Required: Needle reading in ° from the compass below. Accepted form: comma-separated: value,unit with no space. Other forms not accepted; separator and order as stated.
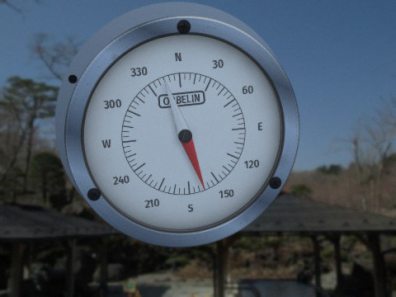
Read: 165,°
